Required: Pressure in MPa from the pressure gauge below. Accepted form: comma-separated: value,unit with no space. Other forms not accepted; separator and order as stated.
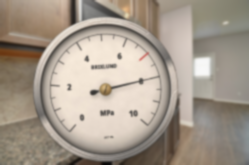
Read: 8,MPa
